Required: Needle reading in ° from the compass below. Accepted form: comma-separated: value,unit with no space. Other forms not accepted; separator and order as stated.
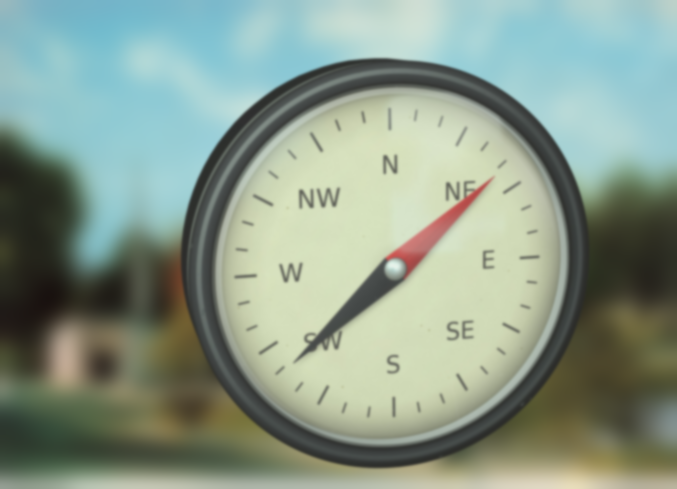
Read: 50,°
